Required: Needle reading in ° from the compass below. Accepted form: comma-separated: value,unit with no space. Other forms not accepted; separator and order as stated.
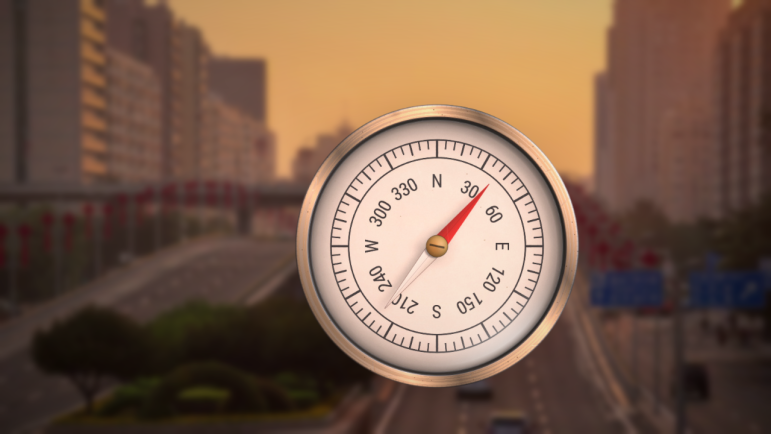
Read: 40,°
